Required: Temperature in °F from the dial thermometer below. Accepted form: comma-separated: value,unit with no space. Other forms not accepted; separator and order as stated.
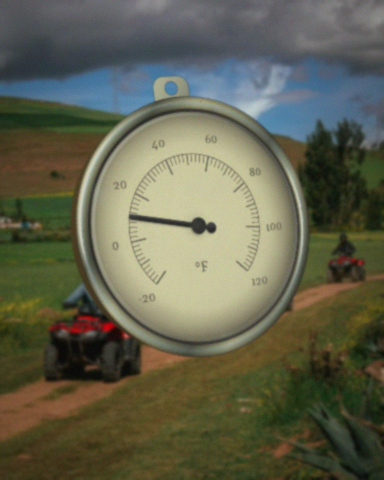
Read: 10,°F
